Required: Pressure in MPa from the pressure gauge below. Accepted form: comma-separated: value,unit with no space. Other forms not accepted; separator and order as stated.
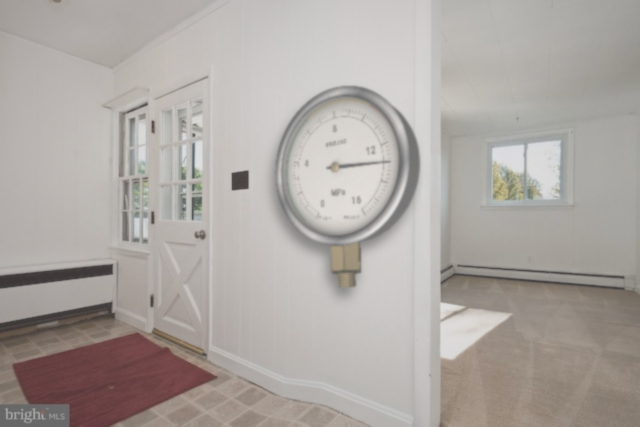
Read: 13,MPa
